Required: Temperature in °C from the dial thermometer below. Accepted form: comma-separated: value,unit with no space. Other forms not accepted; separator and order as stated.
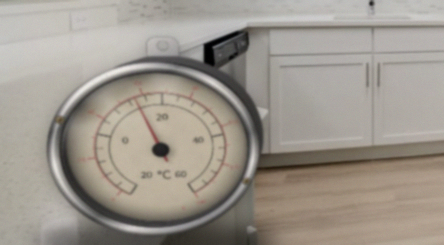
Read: 14,°C
